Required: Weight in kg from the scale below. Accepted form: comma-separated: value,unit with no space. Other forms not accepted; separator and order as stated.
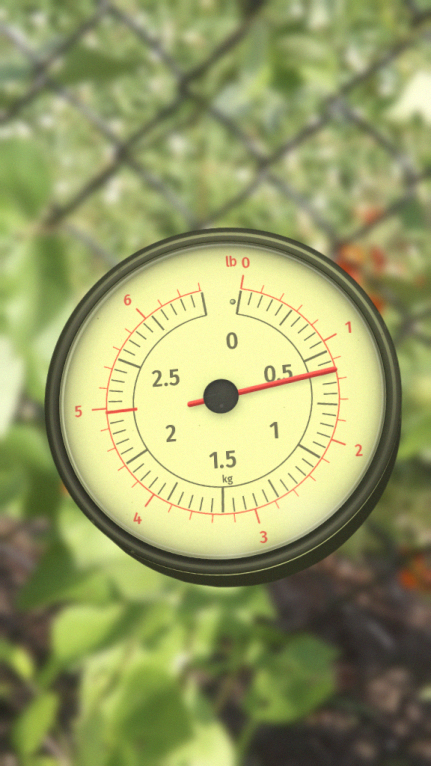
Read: 0.6,kg
